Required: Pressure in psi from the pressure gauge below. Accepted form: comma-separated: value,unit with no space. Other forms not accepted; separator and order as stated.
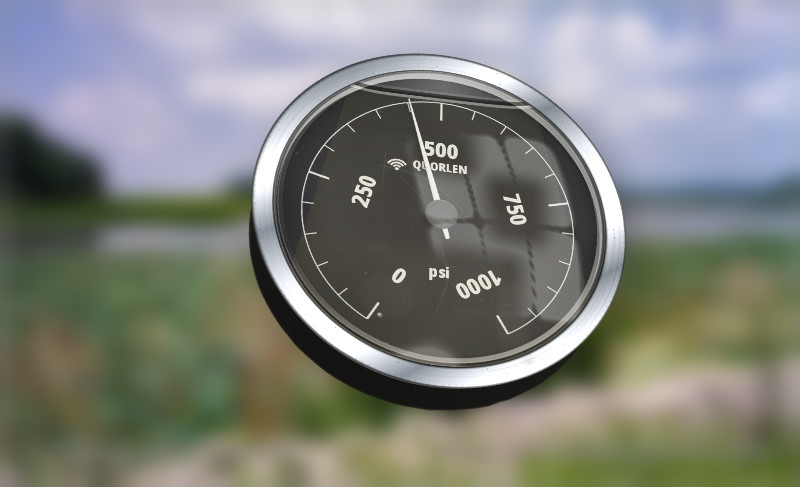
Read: 450,psi
